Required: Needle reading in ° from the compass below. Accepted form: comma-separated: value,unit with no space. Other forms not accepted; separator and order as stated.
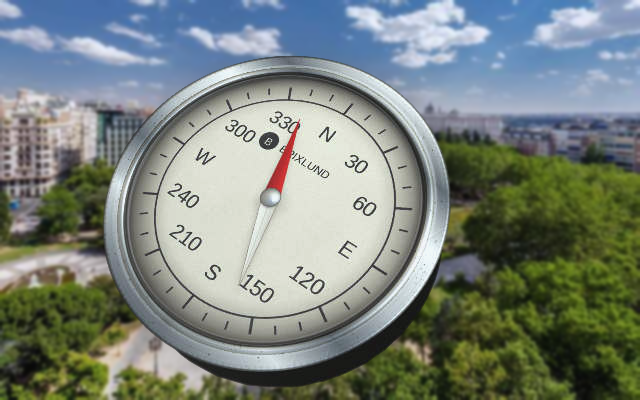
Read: 340,°
